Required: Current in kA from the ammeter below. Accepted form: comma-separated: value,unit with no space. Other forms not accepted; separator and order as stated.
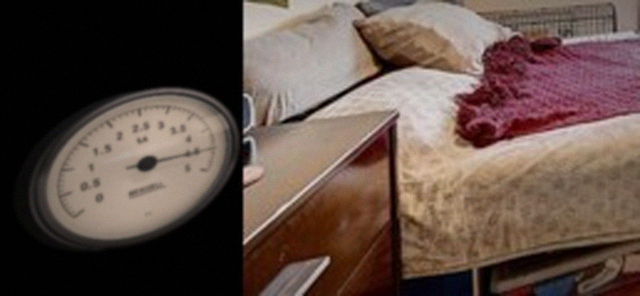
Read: 4.5,kA
